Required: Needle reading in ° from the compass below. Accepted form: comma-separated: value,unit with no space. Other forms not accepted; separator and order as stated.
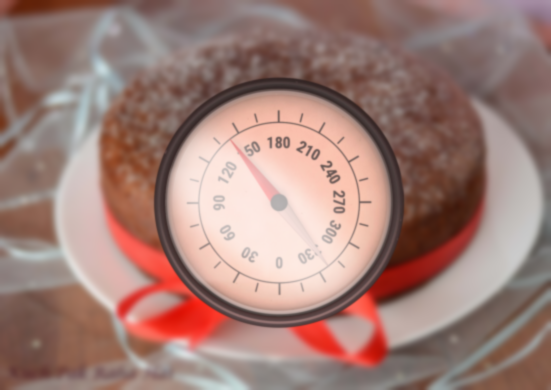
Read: 142.5,°
